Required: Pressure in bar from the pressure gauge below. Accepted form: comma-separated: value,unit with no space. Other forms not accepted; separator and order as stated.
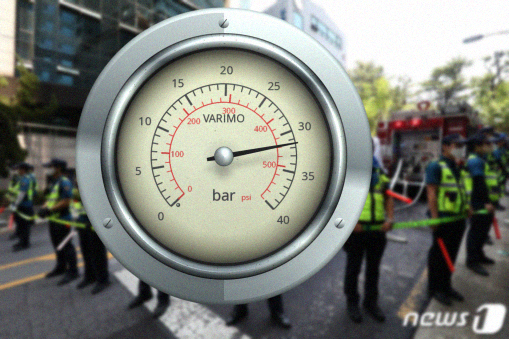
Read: 31.5,bar
